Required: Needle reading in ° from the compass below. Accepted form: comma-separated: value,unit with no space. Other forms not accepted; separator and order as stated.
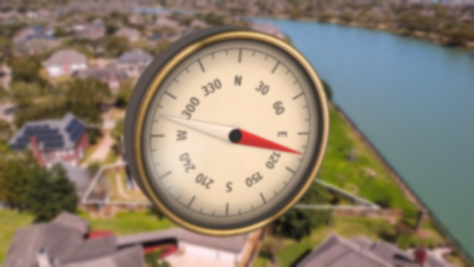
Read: 105,°
